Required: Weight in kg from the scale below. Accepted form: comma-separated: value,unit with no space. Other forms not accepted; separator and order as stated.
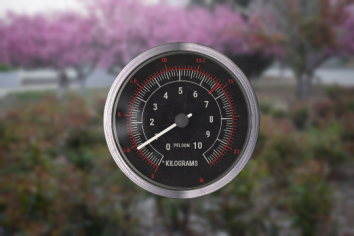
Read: 1,kg
